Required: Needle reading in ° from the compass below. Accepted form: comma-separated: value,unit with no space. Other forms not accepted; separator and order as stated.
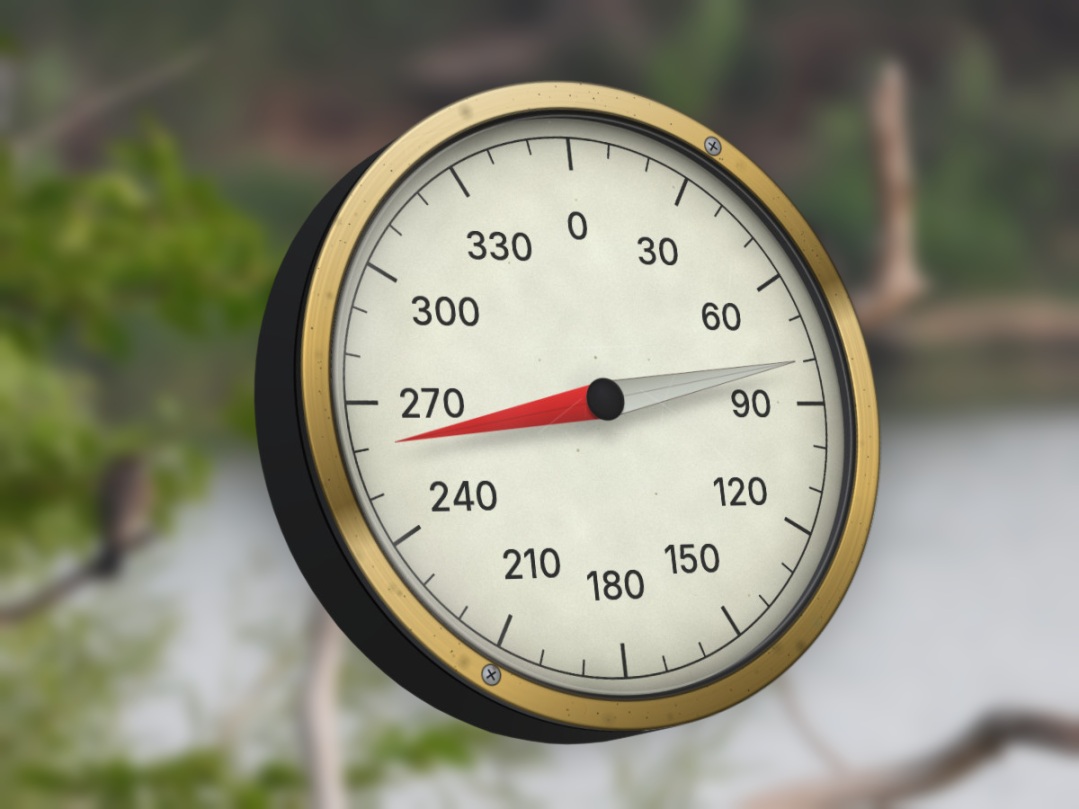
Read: 260,°
